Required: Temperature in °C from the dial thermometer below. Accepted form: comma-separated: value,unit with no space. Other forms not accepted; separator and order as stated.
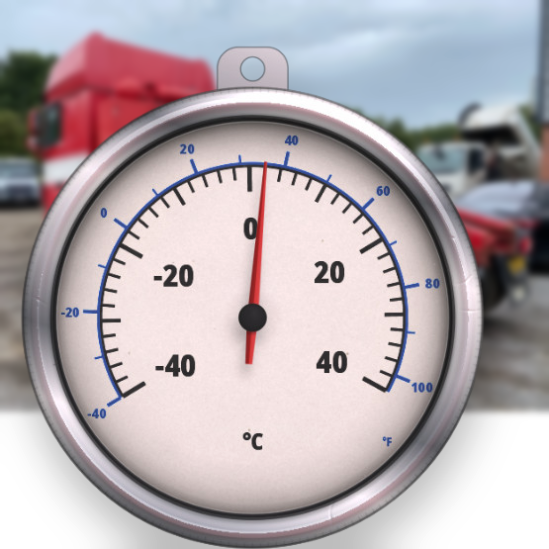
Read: 2,°C
